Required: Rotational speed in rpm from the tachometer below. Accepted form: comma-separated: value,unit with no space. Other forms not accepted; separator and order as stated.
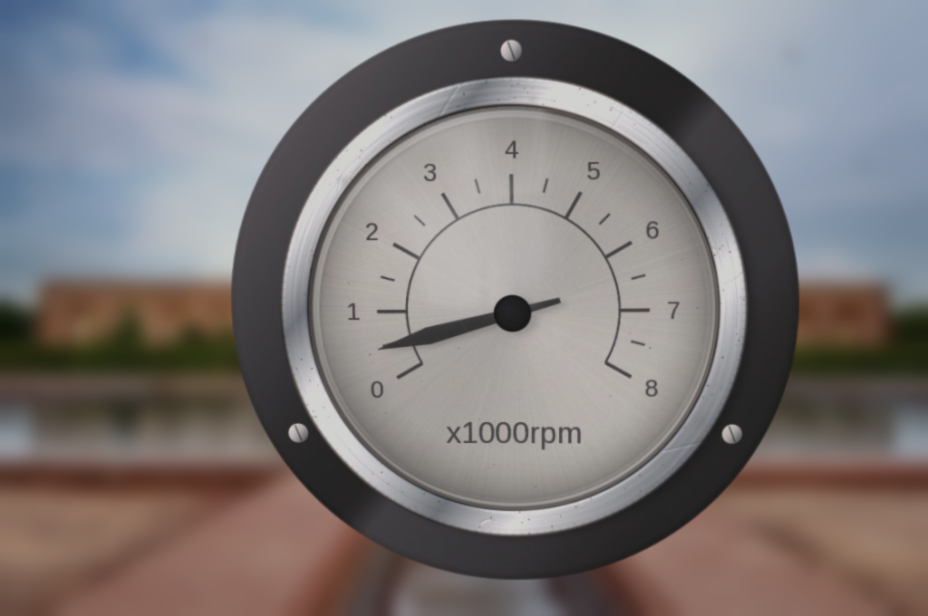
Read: 500,rpm
